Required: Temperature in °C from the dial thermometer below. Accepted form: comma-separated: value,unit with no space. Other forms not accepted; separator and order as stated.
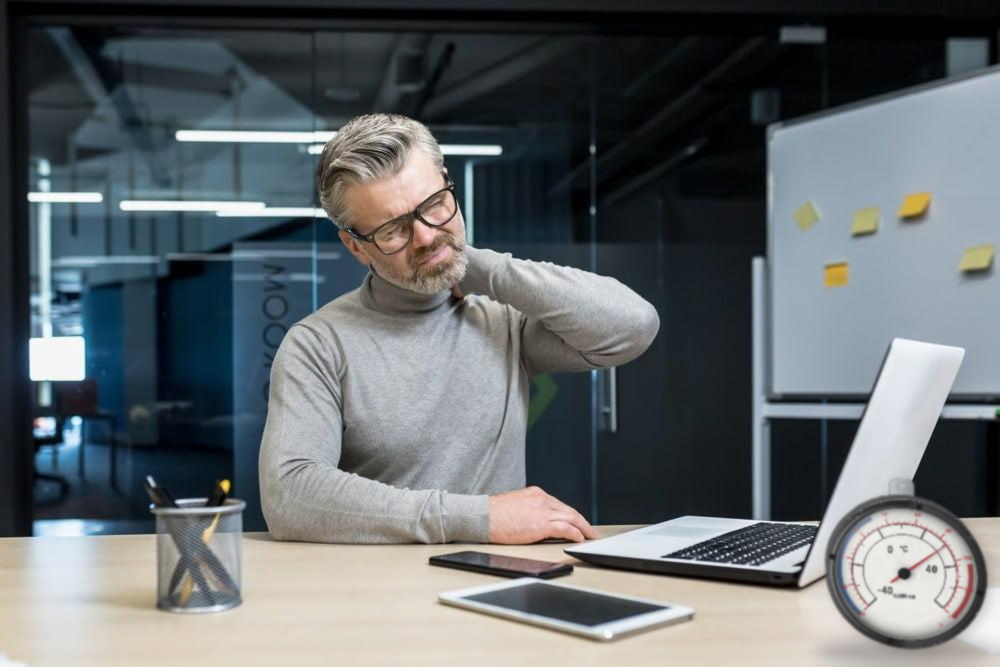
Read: 30,°C
